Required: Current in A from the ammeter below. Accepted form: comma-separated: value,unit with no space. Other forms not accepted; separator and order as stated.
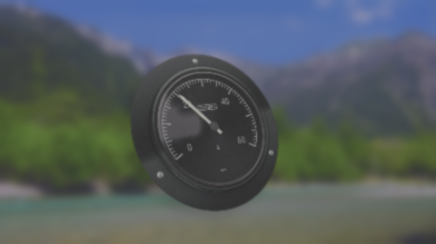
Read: 20,A
